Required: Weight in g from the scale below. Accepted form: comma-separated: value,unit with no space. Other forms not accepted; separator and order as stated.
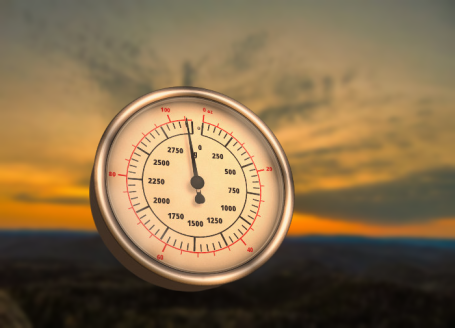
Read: 2950,g
